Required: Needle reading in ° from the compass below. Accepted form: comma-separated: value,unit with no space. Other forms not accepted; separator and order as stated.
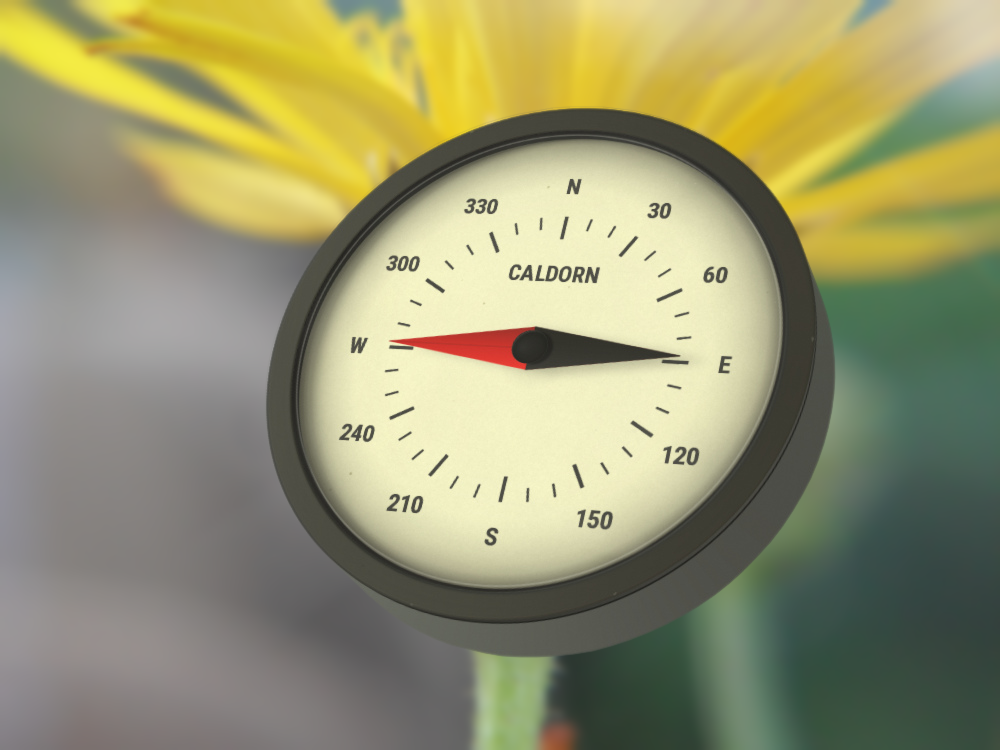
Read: 270,°
